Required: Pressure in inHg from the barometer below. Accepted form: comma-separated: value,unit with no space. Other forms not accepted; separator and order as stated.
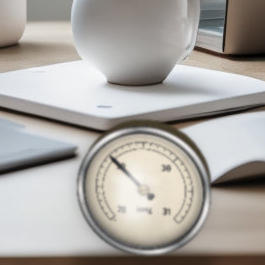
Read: 29,inHg
